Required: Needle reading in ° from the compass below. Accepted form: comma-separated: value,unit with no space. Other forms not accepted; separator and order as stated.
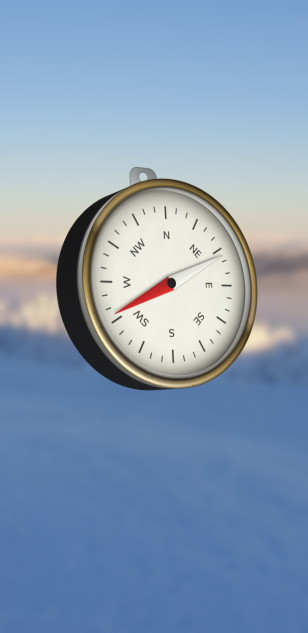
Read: 245,°
